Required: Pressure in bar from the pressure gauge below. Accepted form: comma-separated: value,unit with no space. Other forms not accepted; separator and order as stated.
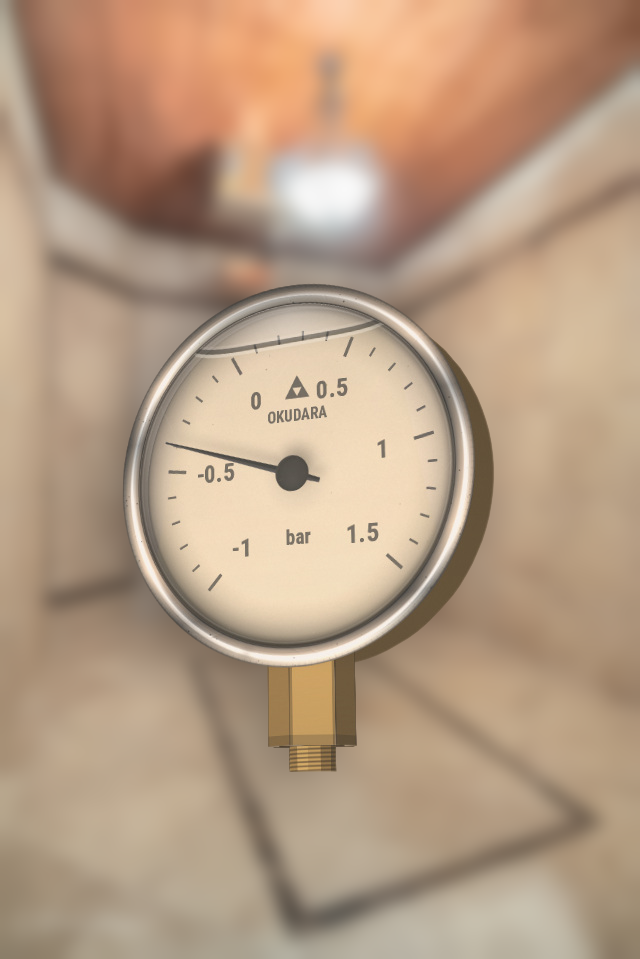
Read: -0.4,bar
